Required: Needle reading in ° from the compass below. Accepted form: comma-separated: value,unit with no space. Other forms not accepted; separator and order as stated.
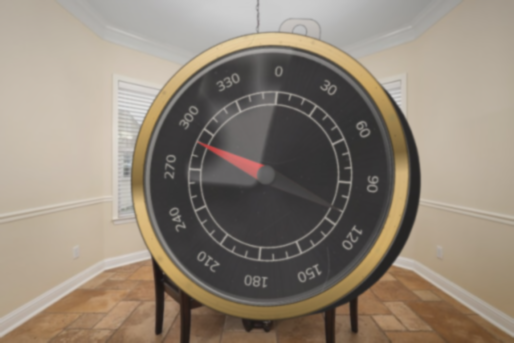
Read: 290,°
